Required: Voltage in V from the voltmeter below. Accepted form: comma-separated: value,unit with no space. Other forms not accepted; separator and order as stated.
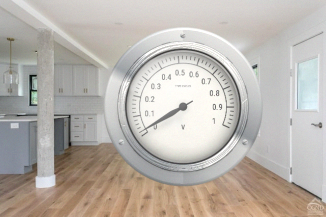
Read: 0.02,V
